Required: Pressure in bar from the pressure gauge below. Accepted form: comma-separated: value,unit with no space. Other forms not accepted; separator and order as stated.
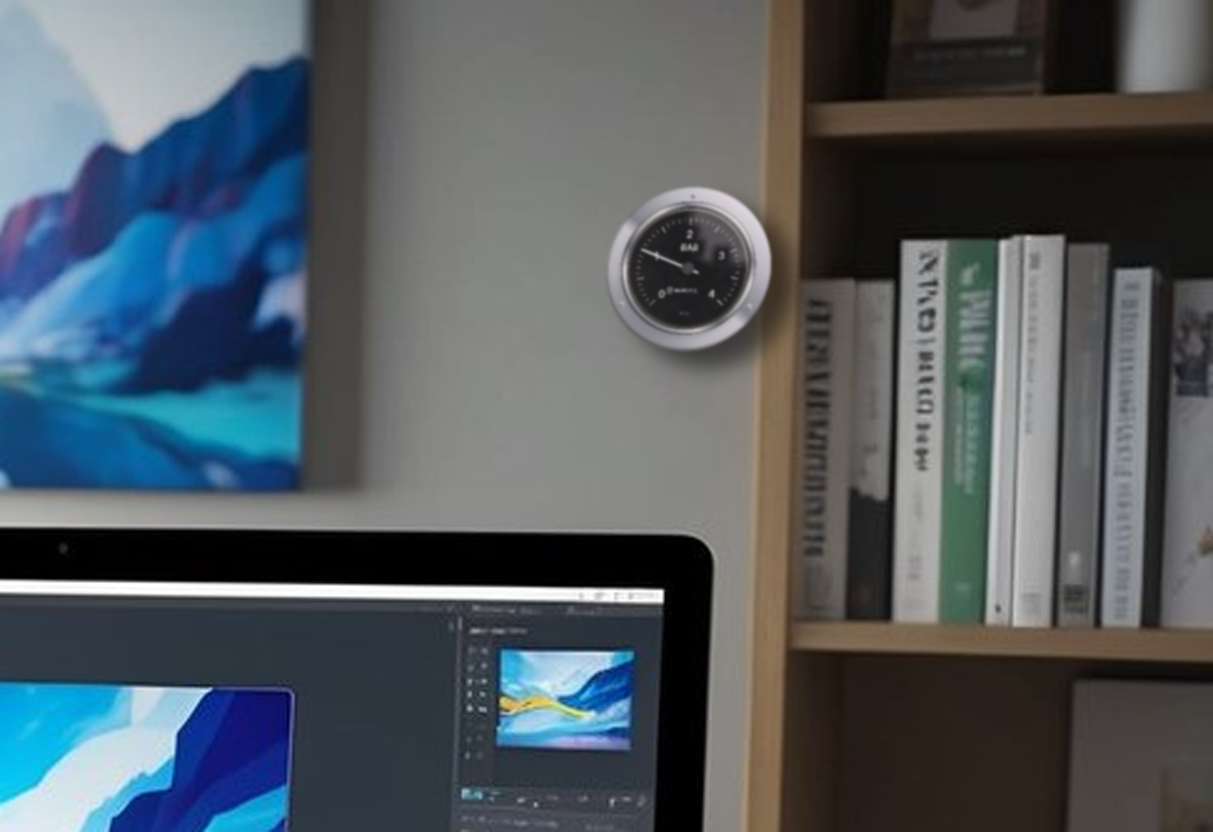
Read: 1,bar
